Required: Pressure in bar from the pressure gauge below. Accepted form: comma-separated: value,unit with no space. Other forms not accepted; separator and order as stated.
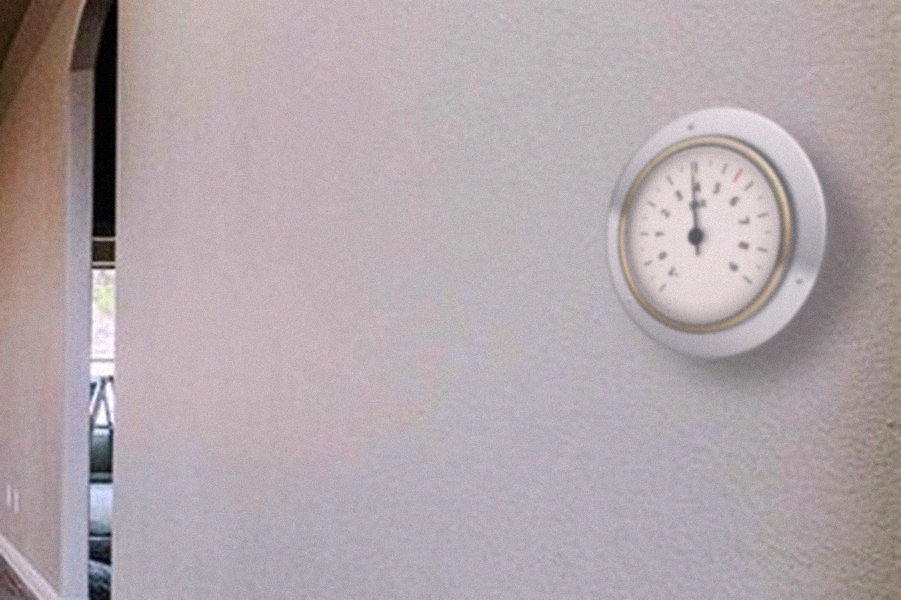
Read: 4,bar
